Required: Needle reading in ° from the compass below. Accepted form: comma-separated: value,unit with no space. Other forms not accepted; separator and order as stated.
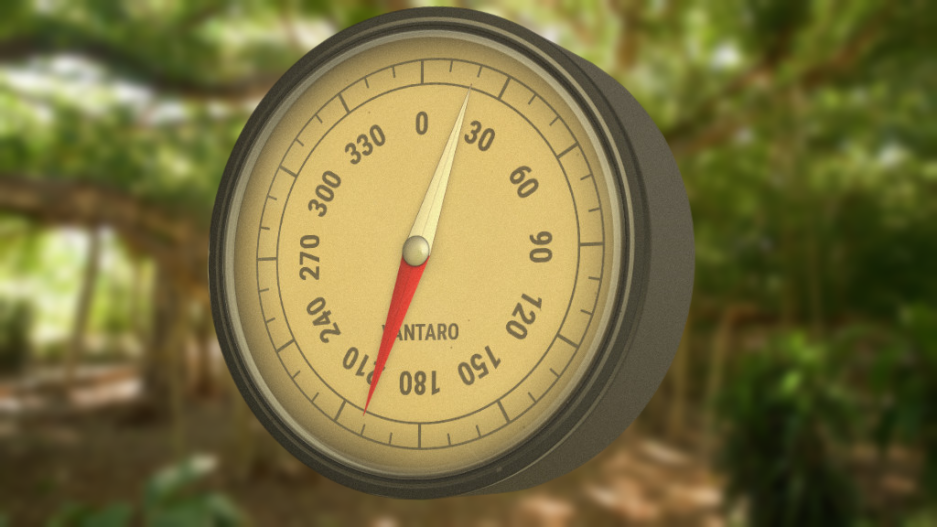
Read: 200,°
